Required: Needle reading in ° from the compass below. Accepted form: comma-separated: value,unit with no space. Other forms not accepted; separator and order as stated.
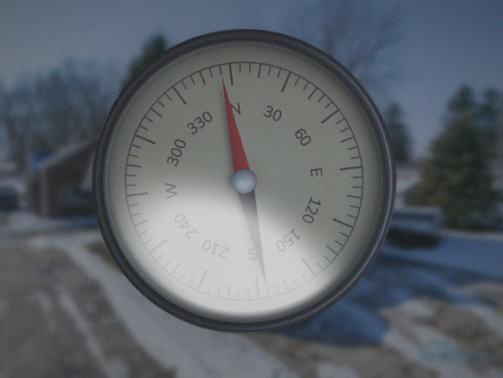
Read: 355,°
